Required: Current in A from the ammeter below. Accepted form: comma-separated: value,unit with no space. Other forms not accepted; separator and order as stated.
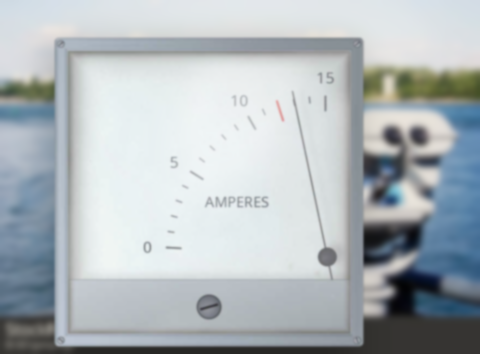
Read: 13,A
